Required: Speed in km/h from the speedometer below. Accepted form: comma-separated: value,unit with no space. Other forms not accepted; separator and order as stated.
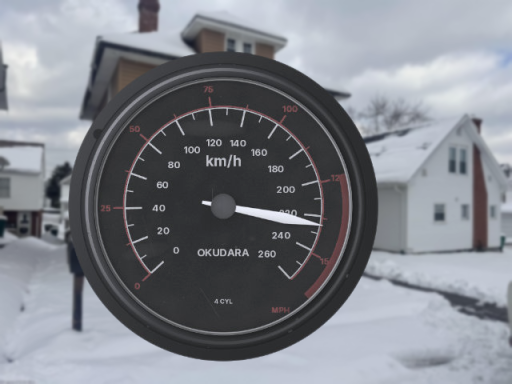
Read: 225,km/h
